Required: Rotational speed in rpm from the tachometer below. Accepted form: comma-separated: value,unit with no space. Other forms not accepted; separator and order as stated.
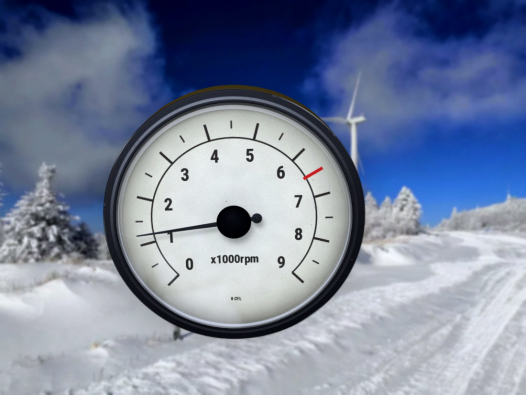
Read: 1250,rpm
